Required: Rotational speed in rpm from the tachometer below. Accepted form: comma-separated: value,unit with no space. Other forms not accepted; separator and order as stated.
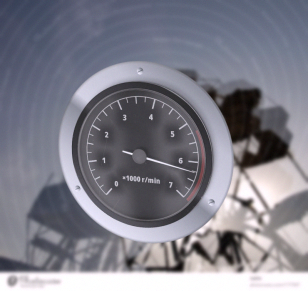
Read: 6250,rpm
